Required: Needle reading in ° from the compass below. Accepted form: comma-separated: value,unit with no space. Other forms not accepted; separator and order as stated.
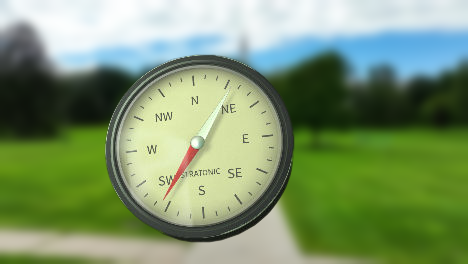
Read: 215,°
